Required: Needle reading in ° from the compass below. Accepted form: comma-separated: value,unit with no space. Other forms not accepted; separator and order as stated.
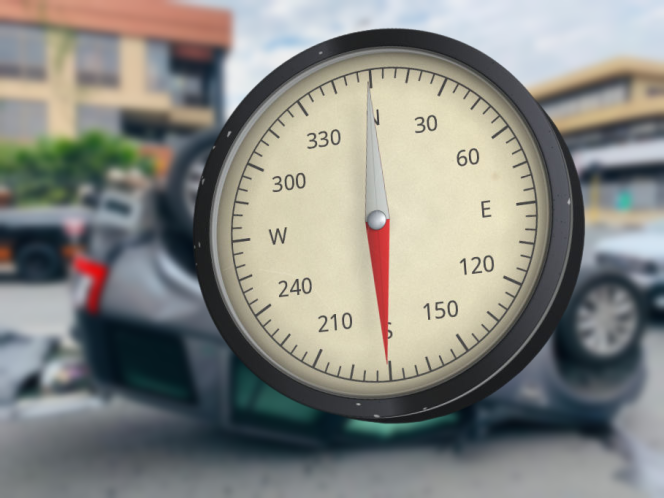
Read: 180,°
